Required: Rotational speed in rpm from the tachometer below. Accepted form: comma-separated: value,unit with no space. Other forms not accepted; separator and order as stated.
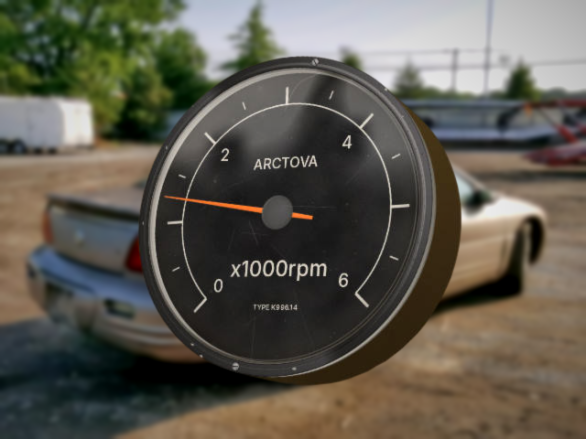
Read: 1250,rpm
